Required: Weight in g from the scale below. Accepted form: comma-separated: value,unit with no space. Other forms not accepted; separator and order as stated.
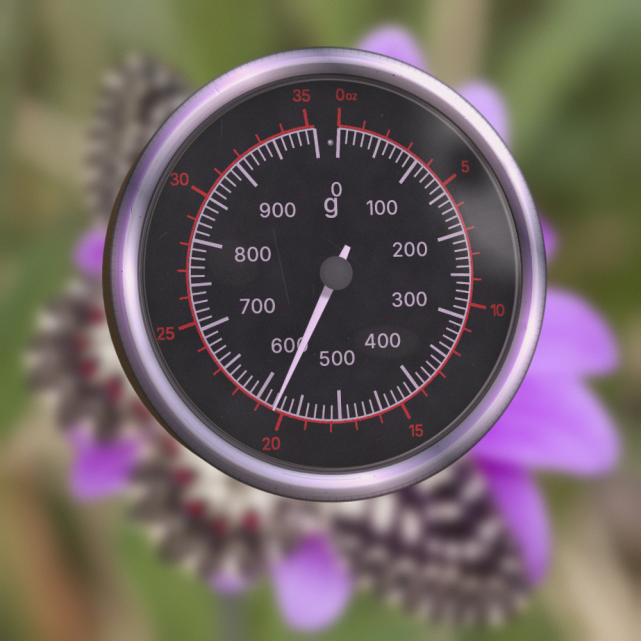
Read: 580,g
